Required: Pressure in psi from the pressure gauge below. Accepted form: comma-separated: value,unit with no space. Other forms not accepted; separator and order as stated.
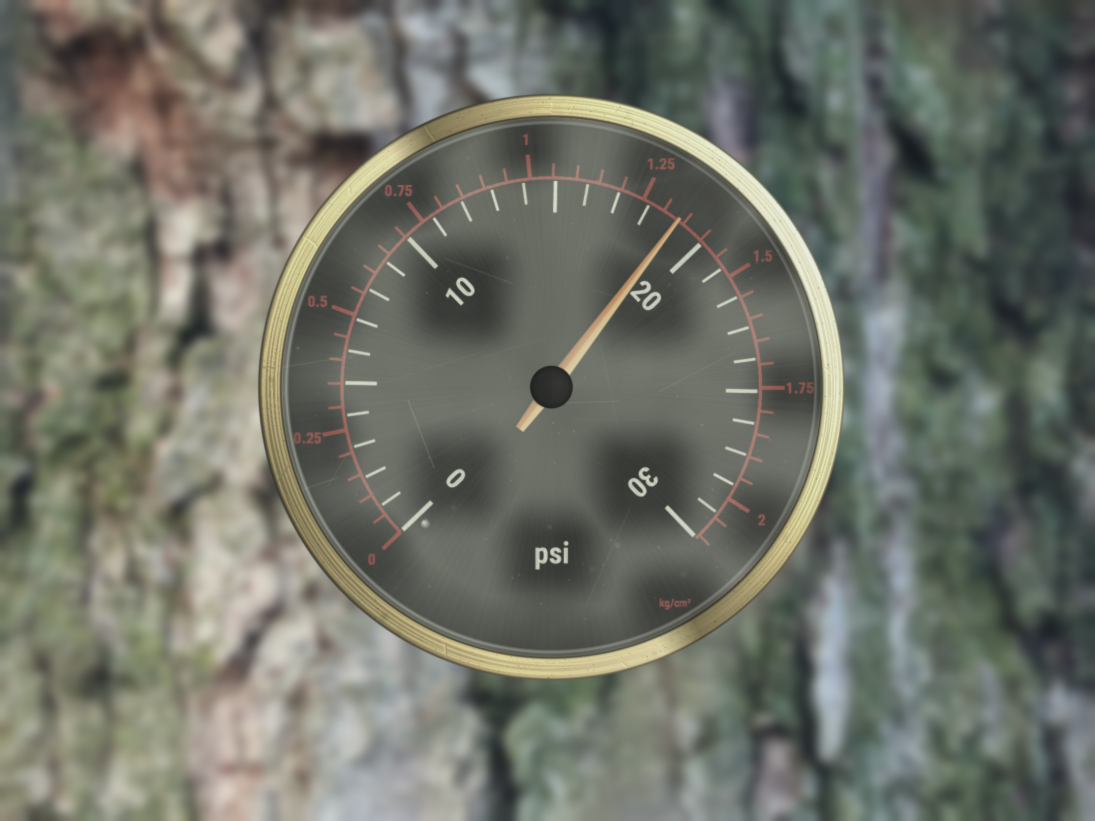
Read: 19,psi
